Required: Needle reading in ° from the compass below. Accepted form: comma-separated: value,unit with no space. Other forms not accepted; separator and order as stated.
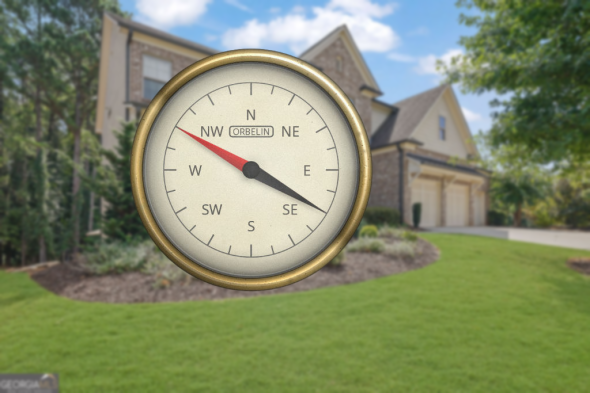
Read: 300,°
